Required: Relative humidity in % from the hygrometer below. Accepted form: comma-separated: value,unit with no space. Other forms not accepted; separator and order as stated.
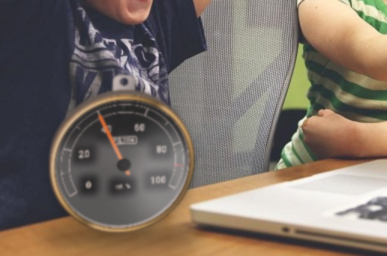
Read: 40,%
